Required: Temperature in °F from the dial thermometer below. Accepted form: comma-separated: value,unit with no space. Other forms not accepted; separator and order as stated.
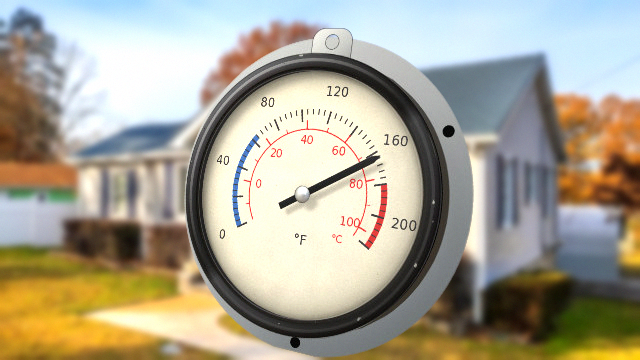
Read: 164,°F
